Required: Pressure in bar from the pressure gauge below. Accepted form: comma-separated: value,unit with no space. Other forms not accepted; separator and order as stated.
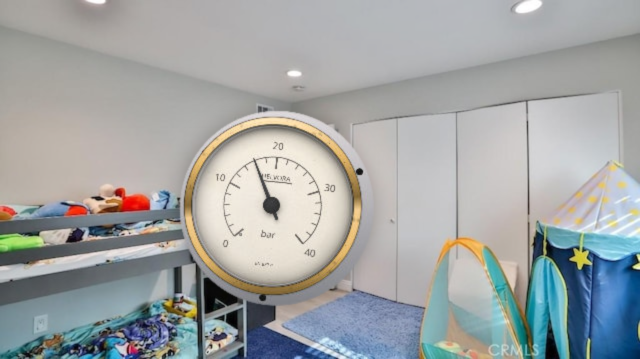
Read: 16,bar
